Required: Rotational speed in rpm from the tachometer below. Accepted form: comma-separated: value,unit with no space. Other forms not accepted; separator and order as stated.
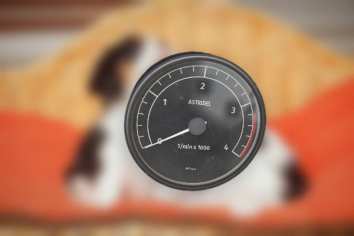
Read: 0,rpm
